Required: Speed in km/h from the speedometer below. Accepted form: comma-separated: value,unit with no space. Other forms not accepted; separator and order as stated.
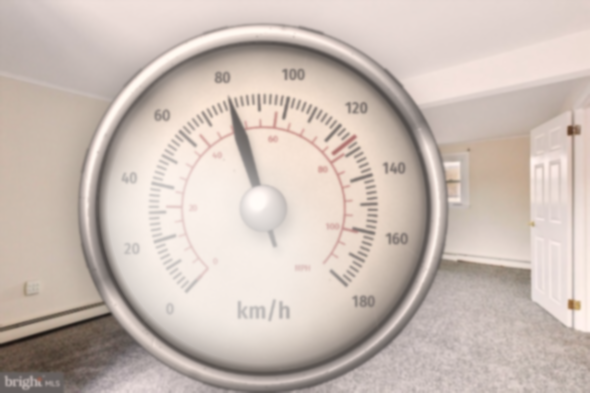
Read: 80,km/h
